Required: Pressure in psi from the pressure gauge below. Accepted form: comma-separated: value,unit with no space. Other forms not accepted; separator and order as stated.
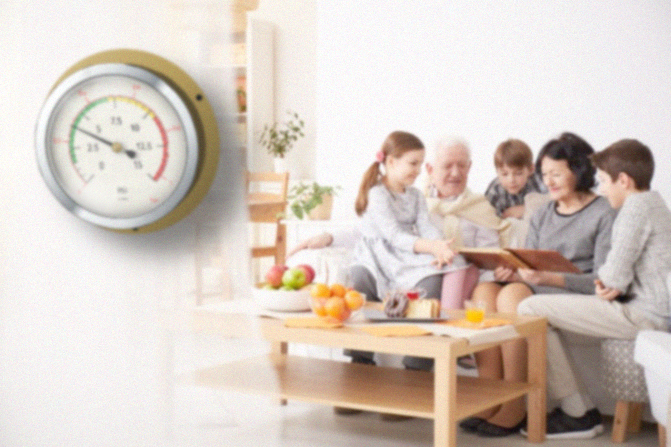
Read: 4,psi
